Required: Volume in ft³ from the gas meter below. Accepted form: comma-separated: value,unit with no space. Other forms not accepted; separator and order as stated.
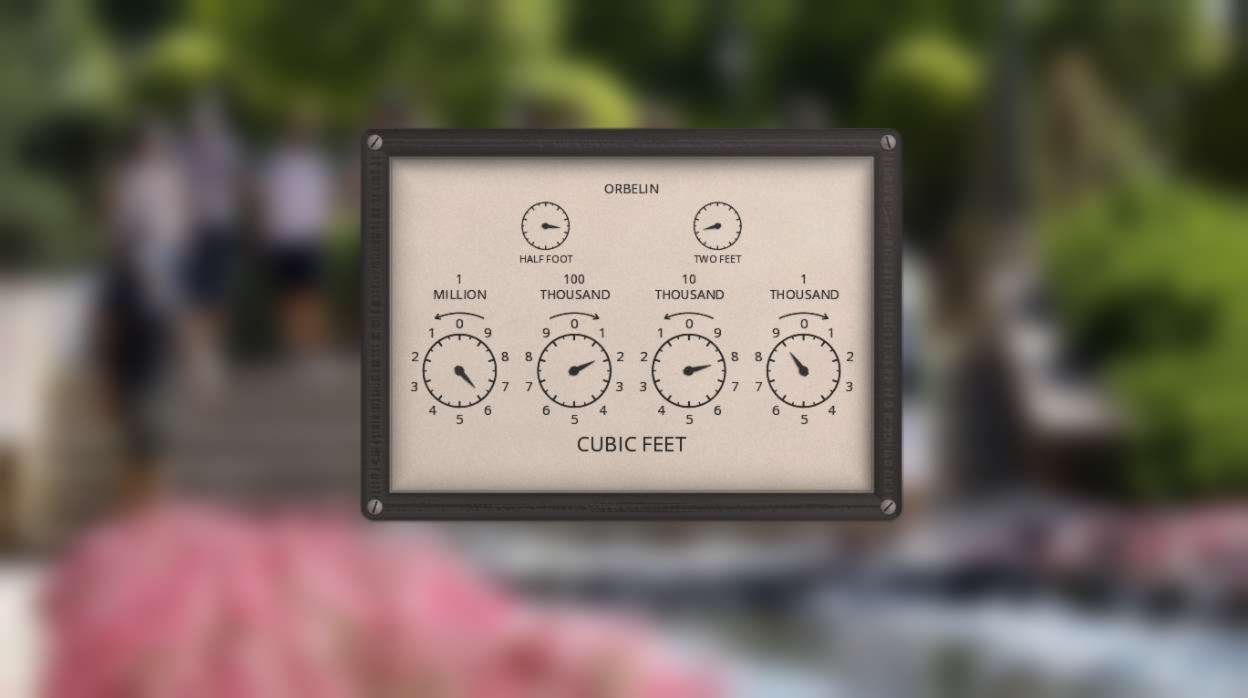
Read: 617900,ft³
